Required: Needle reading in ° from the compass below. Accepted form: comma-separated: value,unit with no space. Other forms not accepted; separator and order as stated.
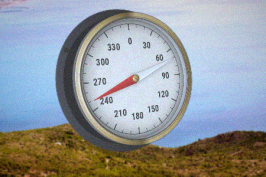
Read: 250,°
